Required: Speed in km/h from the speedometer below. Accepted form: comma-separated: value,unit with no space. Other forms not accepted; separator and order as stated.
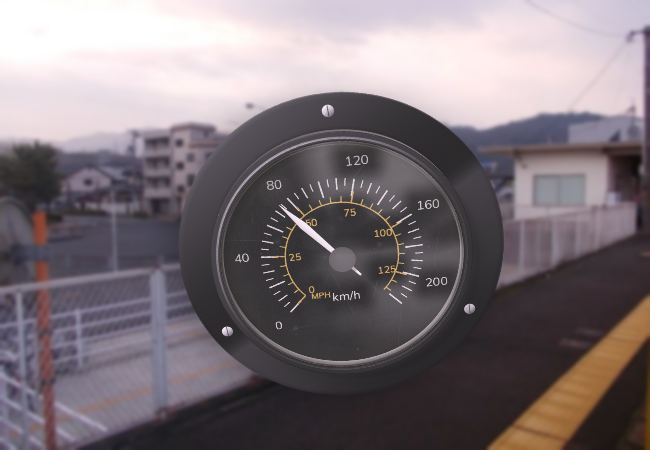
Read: 75,km/h
